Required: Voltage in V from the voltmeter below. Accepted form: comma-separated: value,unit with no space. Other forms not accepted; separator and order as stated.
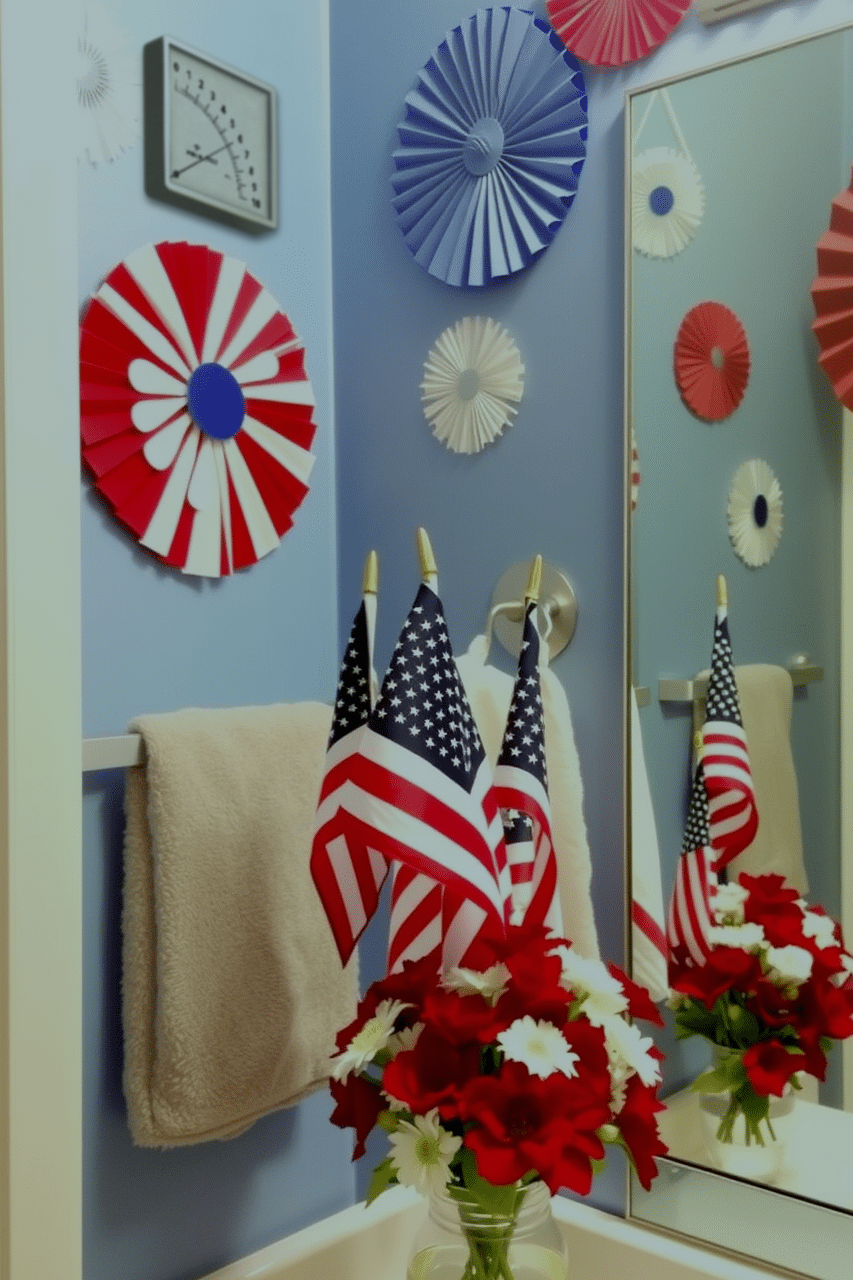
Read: 6,V
